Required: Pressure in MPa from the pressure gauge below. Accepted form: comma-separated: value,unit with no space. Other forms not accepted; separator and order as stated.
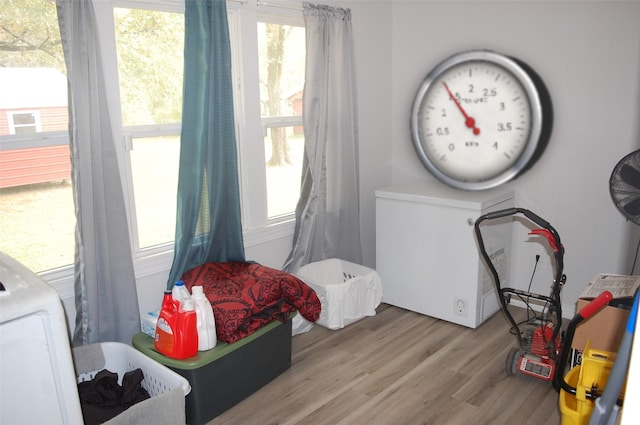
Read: 1.5,MPa
